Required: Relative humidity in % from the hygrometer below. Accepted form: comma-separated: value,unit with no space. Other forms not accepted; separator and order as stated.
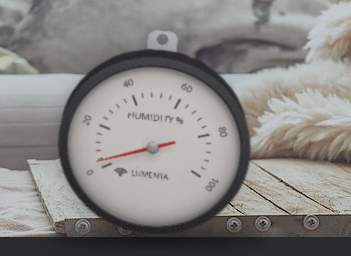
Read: 4,%
